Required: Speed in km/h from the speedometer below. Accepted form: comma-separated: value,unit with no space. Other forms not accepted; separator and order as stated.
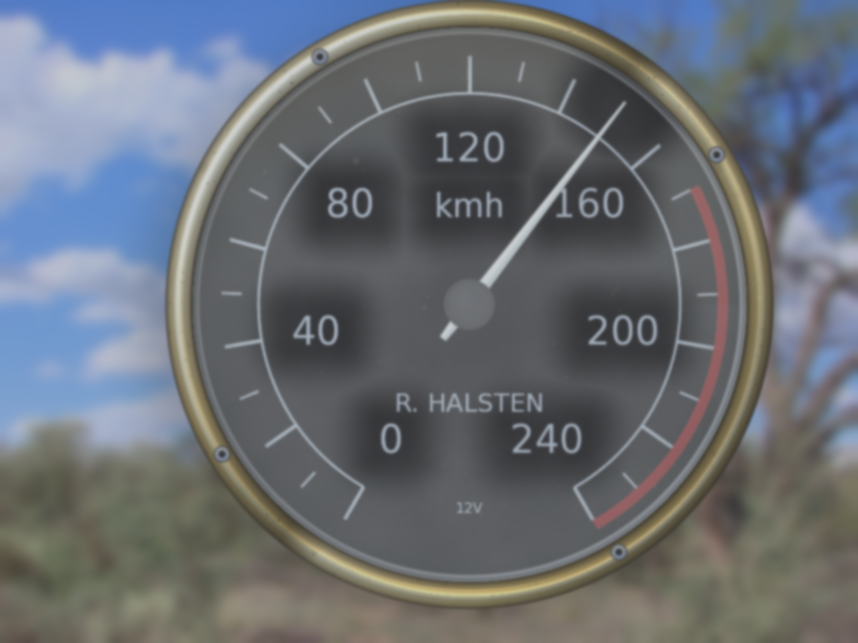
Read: 150,km/h
